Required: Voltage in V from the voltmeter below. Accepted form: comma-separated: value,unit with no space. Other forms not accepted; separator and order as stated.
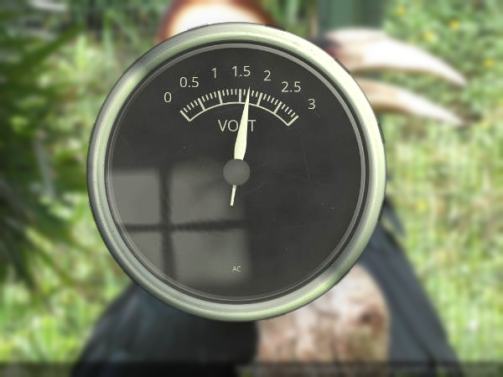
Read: 1.7,V
